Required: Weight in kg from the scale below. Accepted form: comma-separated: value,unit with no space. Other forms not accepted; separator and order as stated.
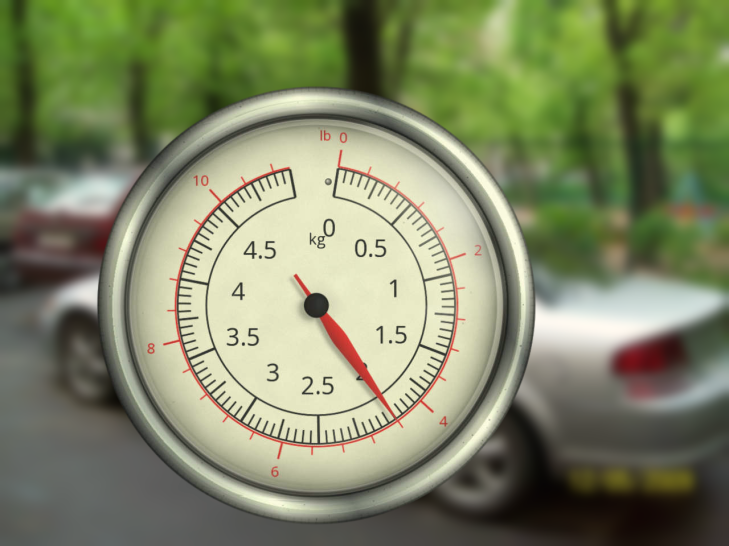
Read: 2,kg
